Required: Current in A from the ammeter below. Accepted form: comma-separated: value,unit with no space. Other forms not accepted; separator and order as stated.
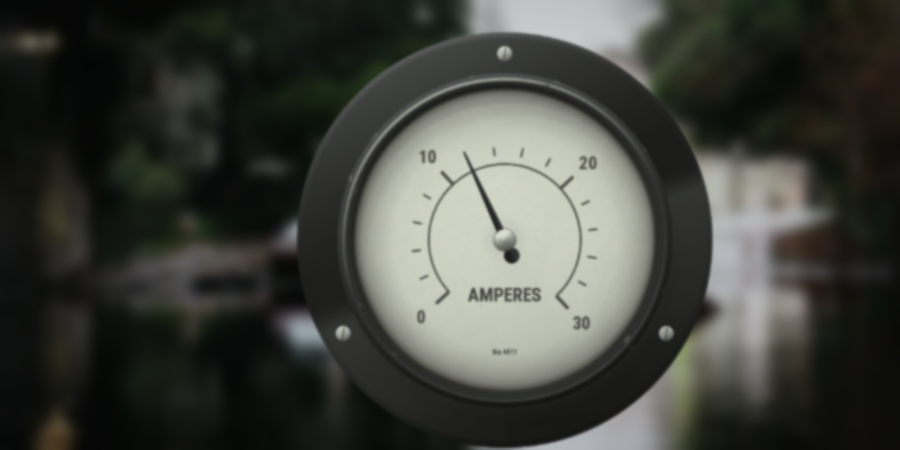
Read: 12,A
